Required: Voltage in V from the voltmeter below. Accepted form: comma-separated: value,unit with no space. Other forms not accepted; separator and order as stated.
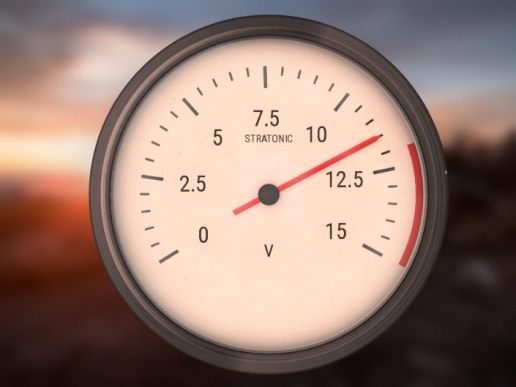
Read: 11.5,V
